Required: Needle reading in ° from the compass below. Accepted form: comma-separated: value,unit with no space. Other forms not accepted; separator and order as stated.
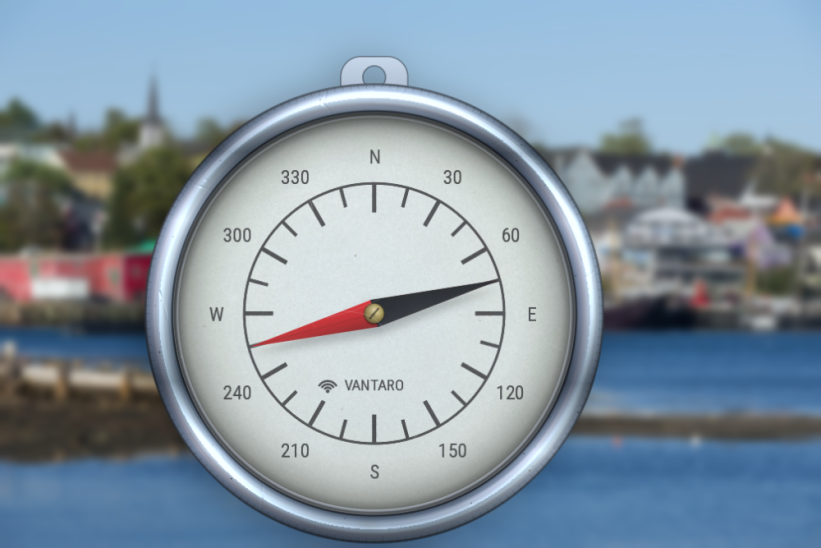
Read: 255,°
